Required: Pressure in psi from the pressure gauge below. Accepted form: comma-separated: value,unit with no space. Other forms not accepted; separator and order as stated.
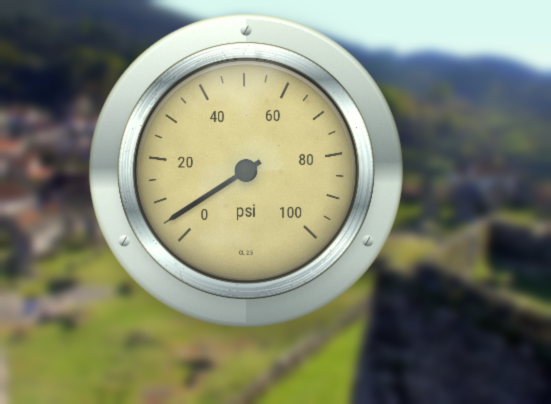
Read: 5,psi
